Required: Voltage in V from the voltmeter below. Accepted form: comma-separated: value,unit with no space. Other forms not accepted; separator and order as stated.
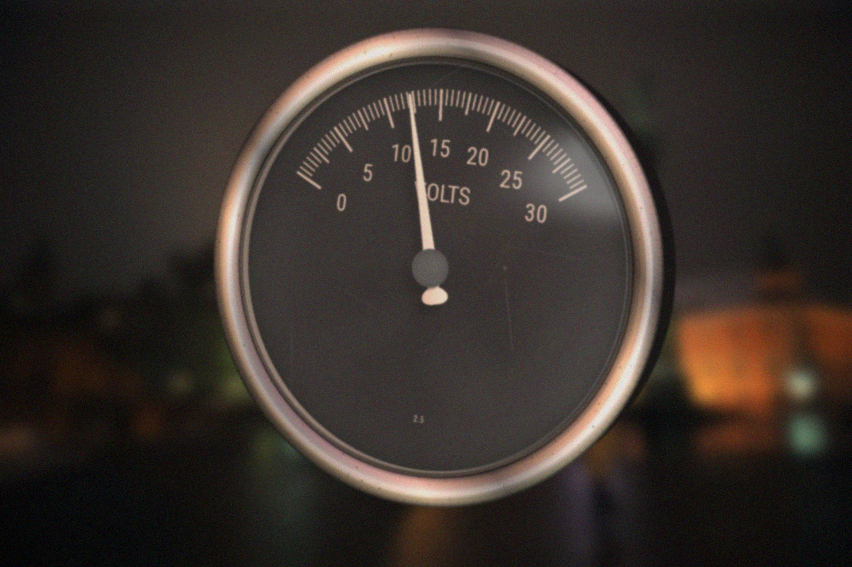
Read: 12.5,V
